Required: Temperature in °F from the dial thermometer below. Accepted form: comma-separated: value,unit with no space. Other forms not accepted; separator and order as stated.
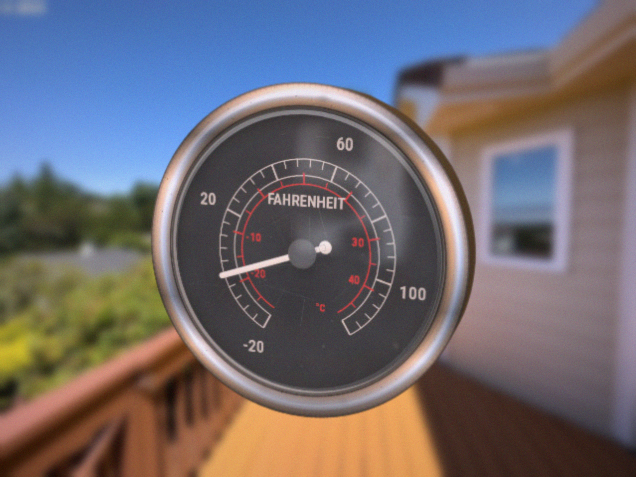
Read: 0,°F
